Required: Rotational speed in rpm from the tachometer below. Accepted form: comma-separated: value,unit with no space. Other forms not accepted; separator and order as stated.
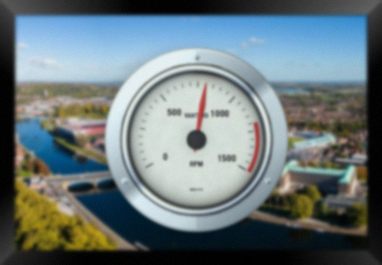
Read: 800,rpm
